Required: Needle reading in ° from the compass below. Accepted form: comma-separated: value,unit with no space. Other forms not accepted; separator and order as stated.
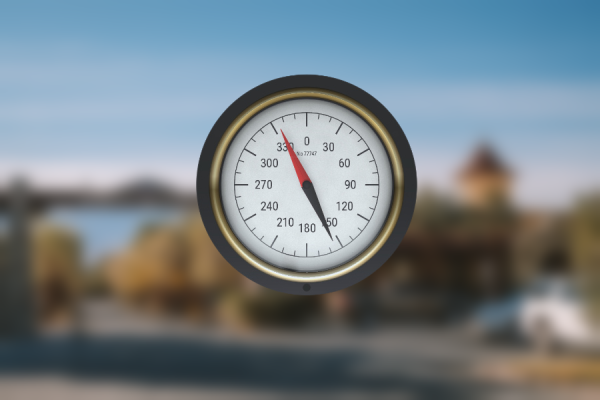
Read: 335,°
